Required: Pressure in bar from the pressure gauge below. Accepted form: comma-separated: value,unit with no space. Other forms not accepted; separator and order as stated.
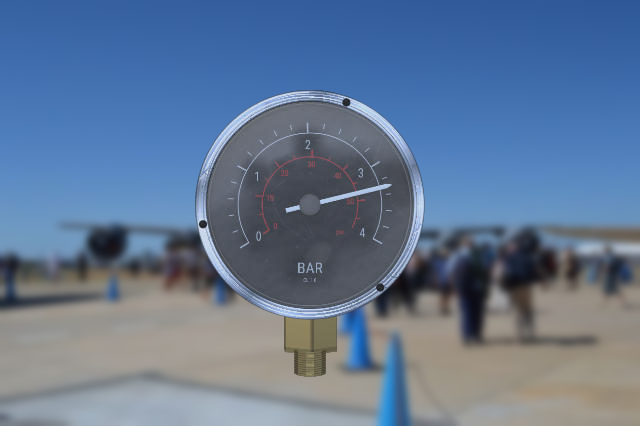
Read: 3.3,bar
